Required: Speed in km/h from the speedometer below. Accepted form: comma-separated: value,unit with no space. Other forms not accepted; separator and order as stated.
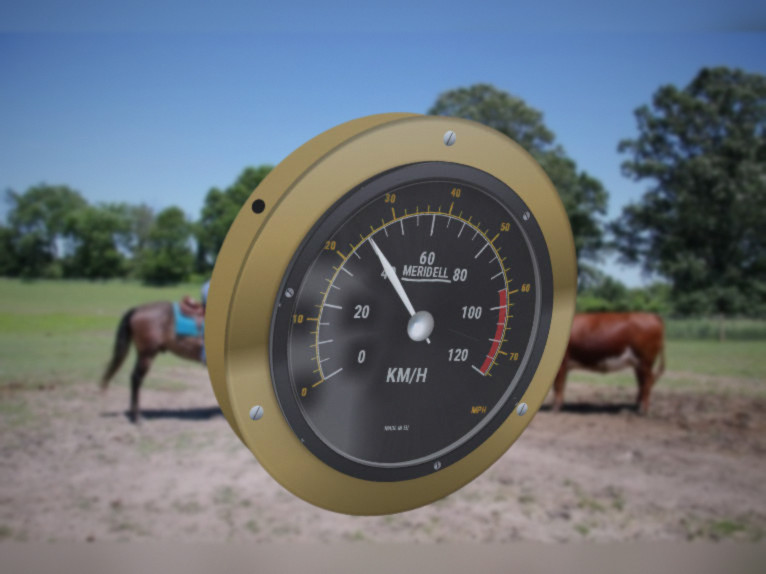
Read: 40,km/h
